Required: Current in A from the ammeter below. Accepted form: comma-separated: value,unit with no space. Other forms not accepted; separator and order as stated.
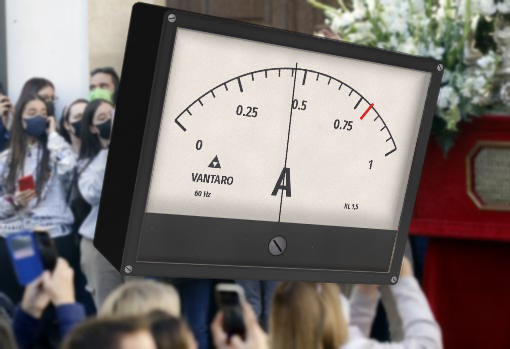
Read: 0.45,A
